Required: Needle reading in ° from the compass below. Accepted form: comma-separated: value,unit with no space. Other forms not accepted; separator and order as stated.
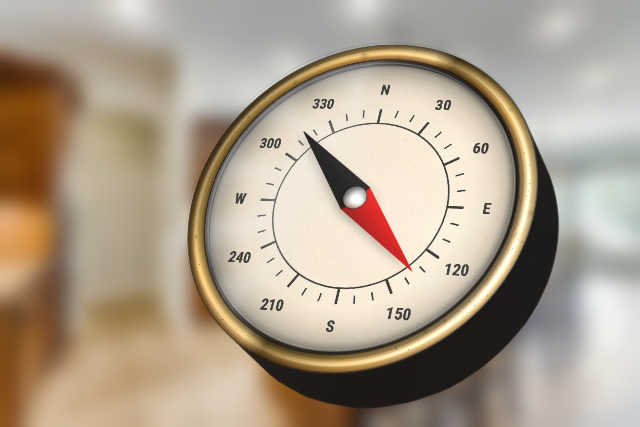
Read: 135,°
